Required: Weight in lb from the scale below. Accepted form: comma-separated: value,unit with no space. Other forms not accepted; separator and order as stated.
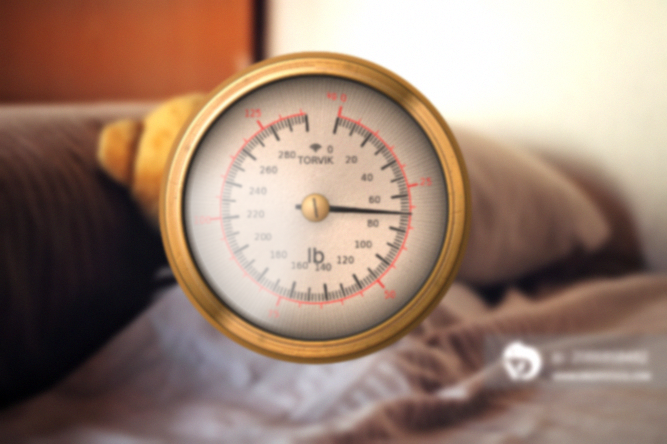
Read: 70,lb
